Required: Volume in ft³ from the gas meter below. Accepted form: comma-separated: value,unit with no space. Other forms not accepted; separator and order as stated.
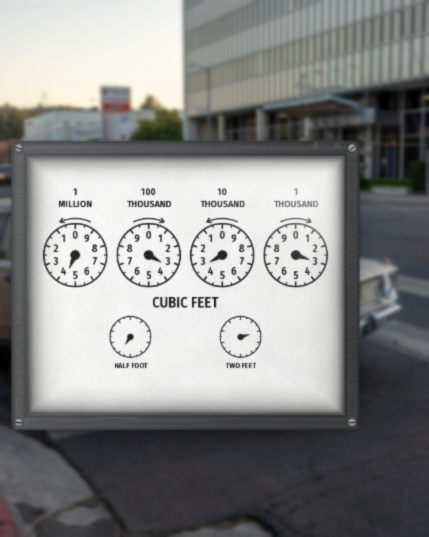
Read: 433300,ft³
